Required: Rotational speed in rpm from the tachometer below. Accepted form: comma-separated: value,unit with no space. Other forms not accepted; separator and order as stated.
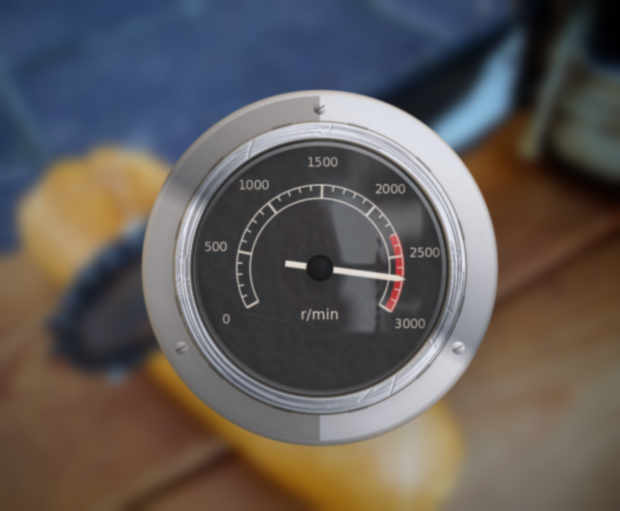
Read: 2700,rpm
